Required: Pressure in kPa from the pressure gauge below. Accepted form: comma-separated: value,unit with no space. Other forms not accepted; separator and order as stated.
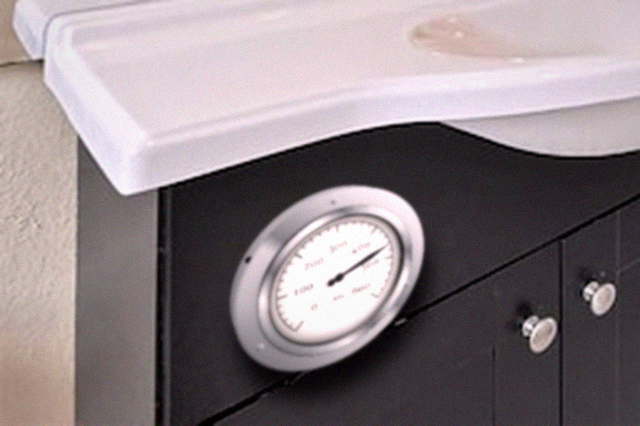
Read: 460,kPa
